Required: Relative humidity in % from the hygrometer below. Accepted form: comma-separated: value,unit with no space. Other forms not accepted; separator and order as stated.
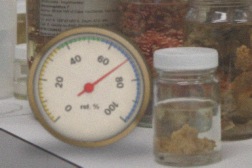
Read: 70,%
